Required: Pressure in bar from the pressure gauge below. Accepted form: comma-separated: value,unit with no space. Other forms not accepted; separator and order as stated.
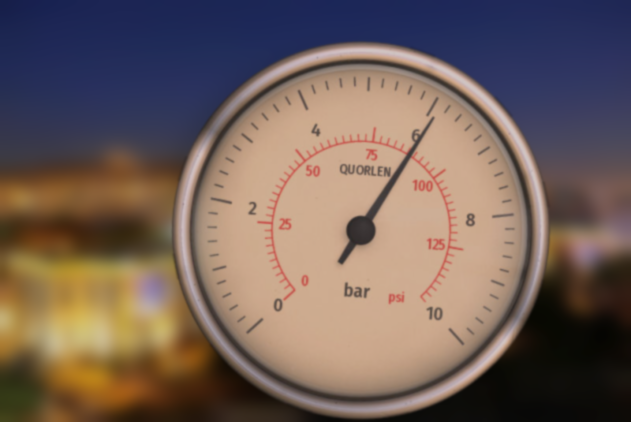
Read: 6.1,bar
